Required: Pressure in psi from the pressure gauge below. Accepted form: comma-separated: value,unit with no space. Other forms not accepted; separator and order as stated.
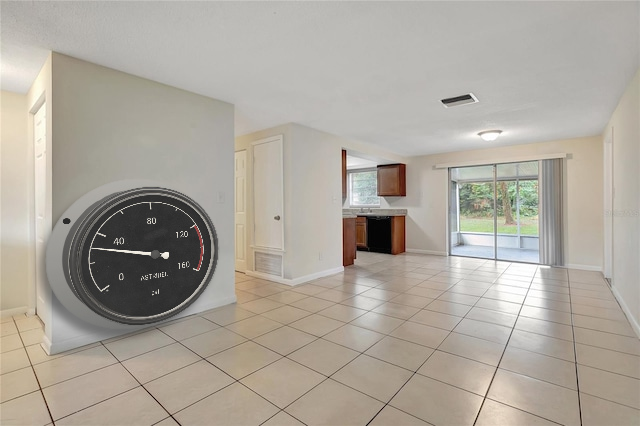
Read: 30,psi
